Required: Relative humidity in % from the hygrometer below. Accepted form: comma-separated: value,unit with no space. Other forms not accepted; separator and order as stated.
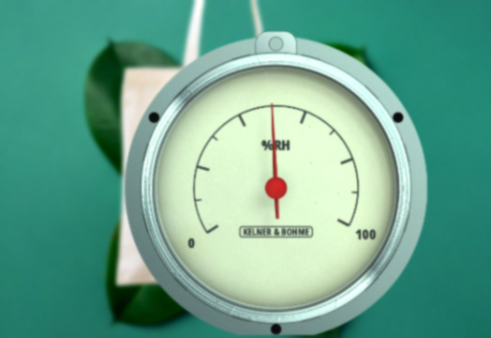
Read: 50,%
